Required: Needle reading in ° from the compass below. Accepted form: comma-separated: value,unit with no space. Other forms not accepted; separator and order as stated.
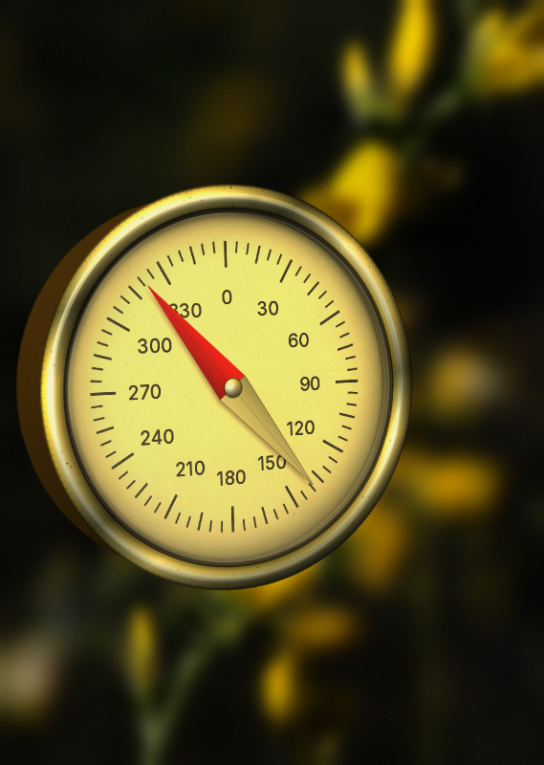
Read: 320,°
